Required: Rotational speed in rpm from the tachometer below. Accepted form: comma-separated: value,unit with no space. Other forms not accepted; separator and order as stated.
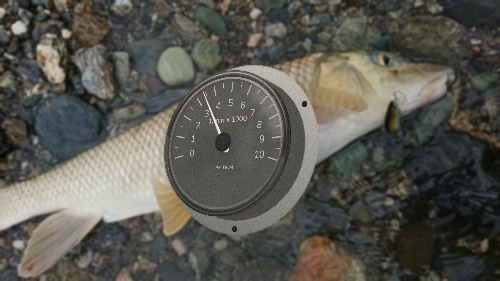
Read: 3500,rpm
